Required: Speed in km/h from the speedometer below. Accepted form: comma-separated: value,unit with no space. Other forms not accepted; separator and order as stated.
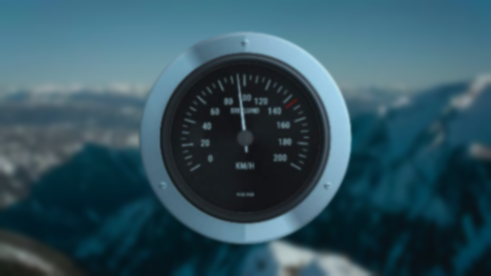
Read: 95,km/h
